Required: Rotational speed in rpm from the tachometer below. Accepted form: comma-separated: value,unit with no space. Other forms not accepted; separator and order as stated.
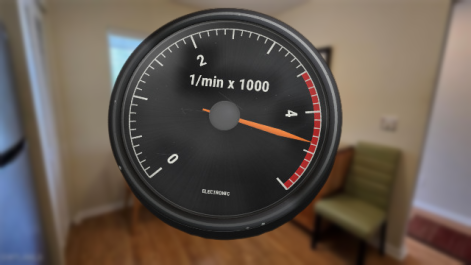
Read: 4400,rpm
